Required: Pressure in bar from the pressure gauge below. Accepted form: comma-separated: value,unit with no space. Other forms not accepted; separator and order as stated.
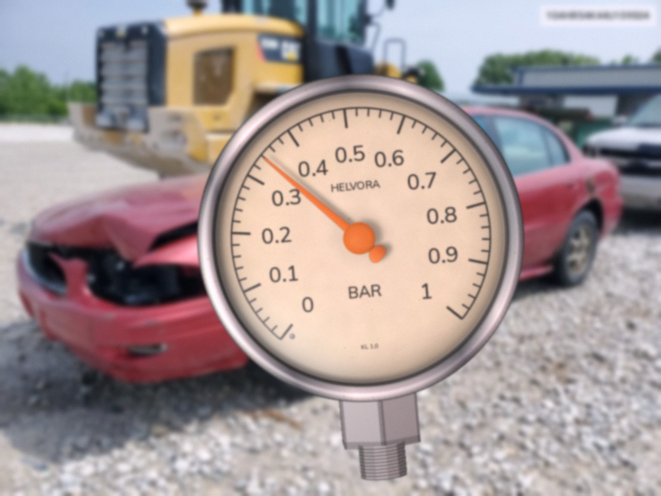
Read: 0.34,bar
